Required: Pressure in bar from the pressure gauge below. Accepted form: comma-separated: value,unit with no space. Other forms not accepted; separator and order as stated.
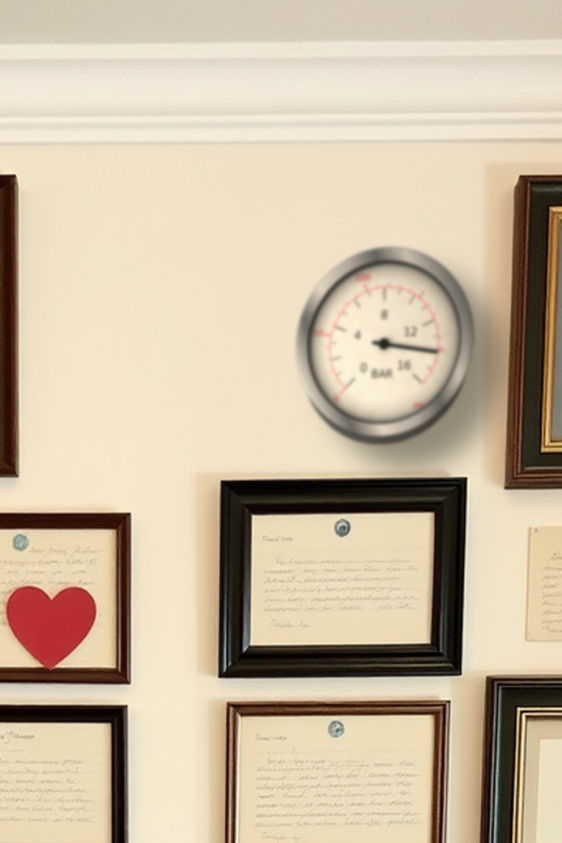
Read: 14,bar
